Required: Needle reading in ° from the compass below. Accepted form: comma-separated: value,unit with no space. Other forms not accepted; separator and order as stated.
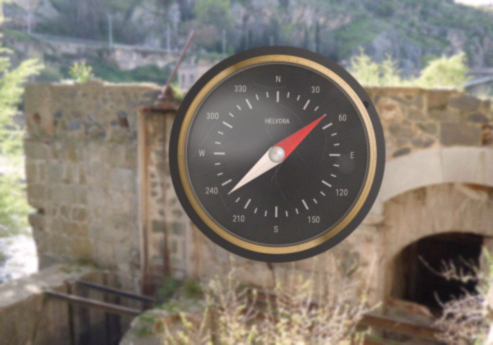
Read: 50,°
